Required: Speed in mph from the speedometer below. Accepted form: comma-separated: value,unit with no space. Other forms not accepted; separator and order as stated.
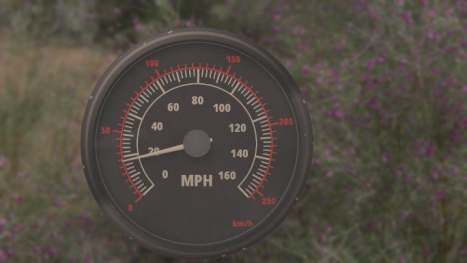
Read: 18,mph
